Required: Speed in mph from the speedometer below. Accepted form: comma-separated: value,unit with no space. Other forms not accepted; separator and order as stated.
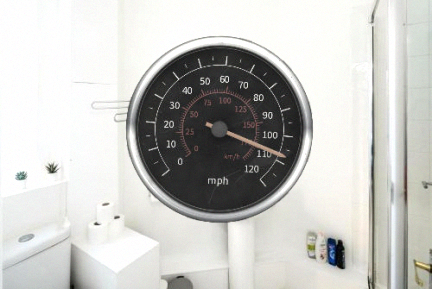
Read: 107.5,mph
